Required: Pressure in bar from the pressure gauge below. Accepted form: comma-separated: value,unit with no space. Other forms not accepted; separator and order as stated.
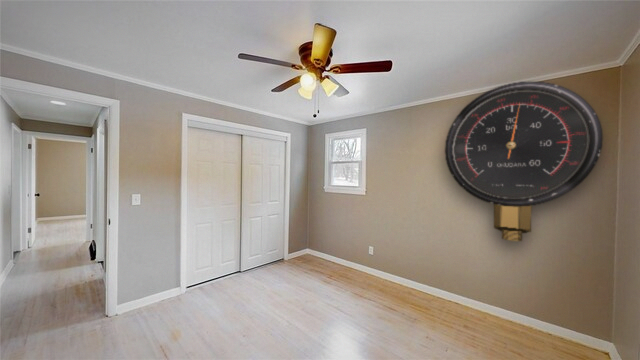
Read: 32,bar
